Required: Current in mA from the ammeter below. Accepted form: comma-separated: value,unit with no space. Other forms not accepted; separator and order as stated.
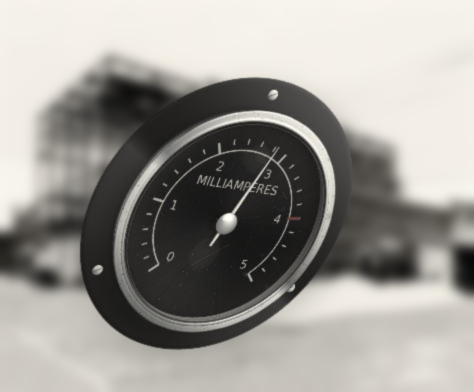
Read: 2.8,mA
